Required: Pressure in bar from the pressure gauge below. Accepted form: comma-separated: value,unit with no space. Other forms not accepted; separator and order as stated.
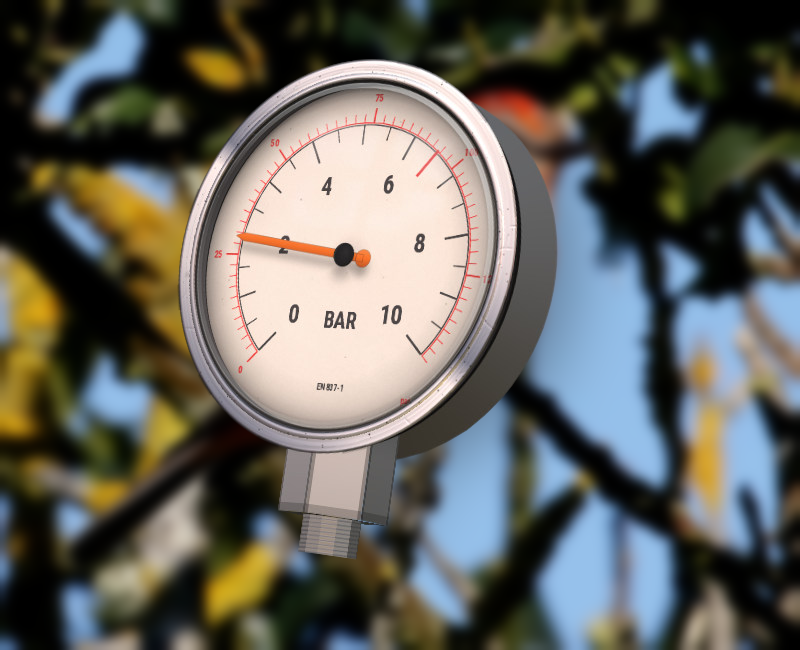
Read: 2,bar
